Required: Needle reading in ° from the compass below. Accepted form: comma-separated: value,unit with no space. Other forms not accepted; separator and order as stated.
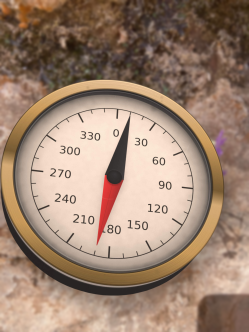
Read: 190,°
